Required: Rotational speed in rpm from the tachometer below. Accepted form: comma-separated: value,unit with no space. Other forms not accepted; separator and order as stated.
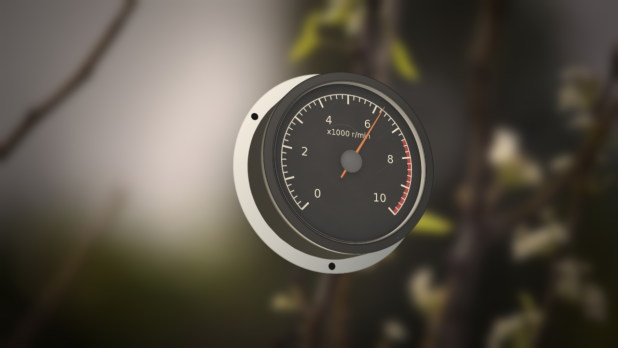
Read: 6200,rpm
